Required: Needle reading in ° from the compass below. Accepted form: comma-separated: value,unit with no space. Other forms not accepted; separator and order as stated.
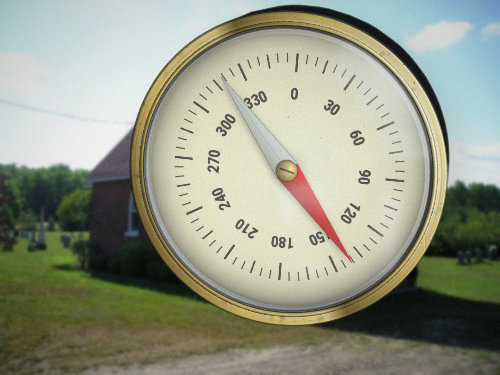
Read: 140,°
